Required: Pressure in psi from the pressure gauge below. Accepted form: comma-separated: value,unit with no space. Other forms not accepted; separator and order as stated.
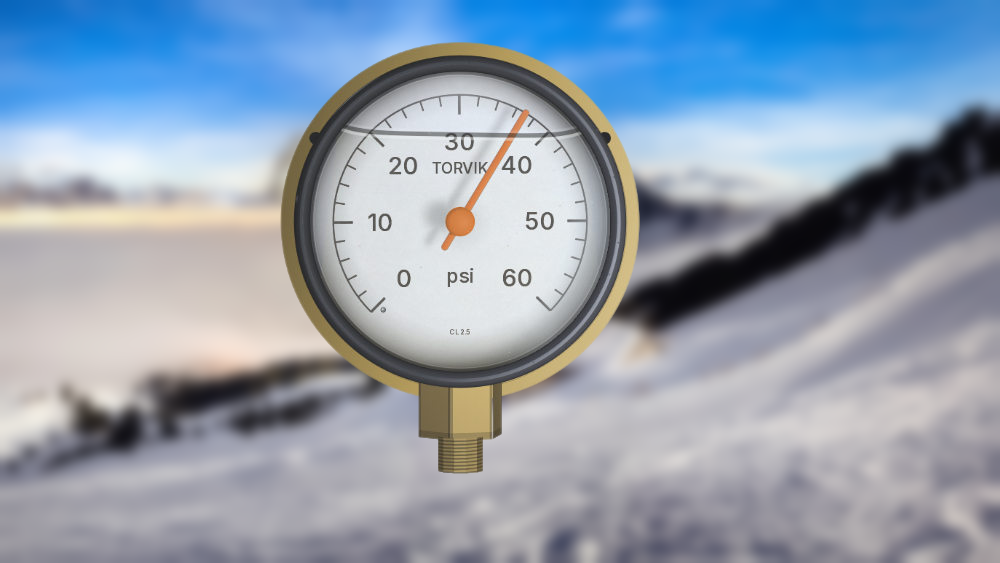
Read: 37,psi
